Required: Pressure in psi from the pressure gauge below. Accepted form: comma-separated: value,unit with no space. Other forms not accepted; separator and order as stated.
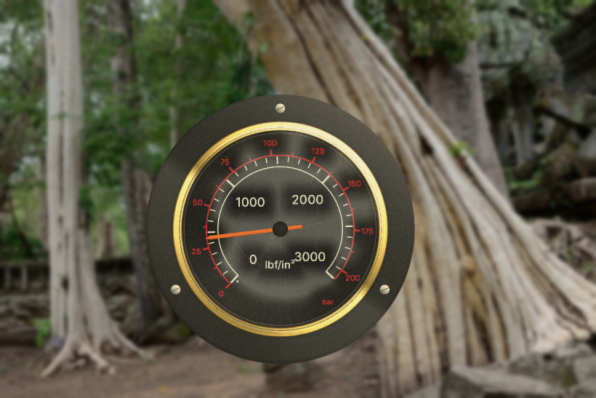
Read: 450,psi
